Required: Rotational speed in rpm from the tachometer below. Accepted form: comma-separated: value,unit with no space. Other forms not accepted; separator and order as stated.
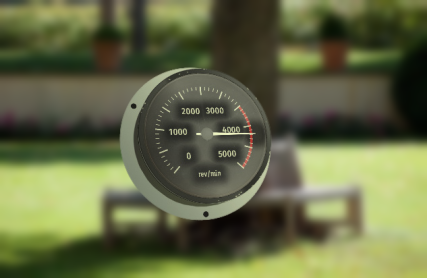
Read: 4200,rpm
